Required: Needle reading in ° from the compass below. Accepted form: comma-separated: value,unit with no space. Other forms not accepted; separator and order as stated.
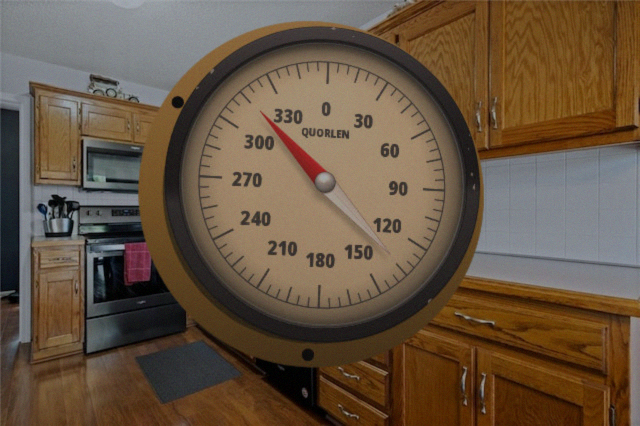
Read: 315,°
